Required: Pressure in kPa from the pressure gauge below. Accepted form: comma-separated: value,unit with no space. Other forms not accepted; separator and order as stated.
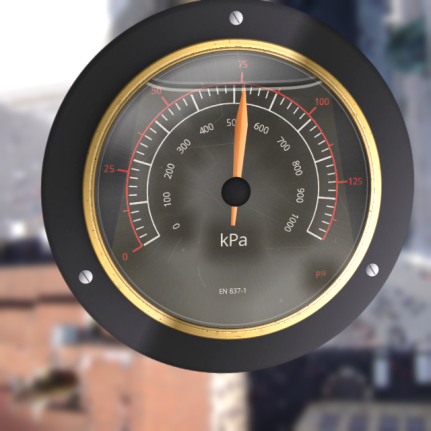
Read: 520,kPa
